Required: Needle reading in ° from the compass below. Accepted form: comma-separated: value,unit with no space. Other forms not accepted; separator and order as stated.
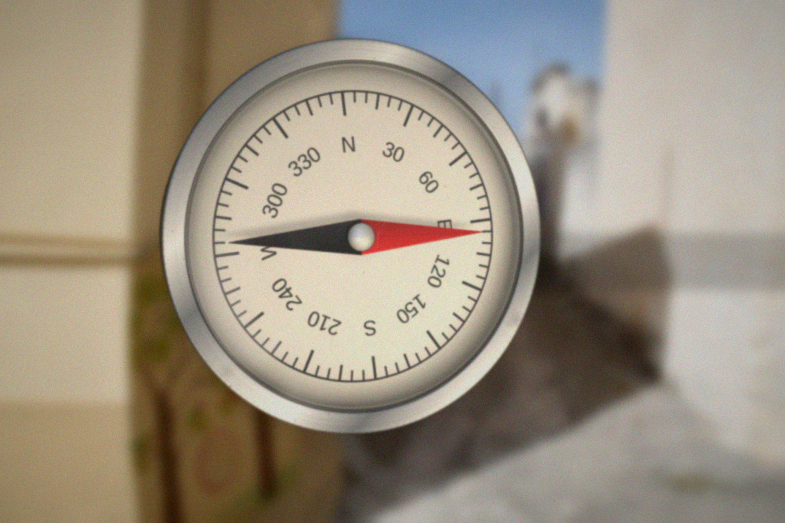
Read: 95,°
